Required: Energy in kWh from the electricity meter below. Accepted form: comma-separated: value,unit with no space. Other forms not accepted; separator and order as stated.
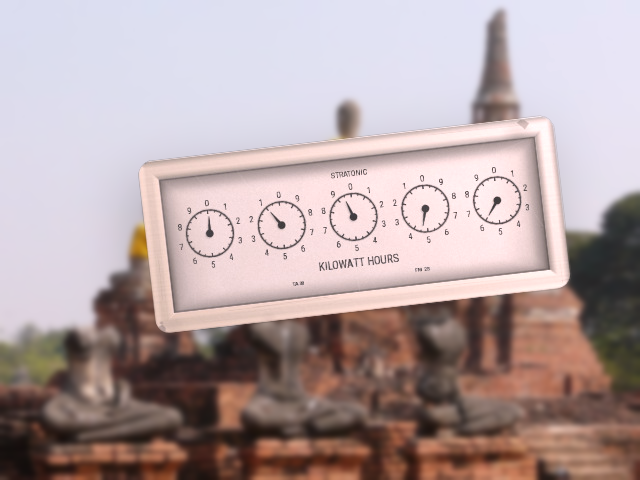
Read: 946,kWh
